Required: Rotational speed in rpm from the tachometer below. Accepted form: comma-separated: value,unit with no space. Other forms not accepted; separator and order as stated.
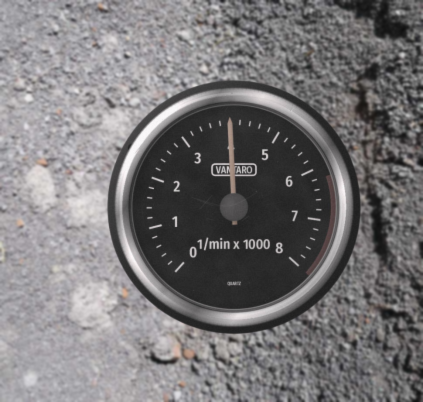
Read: 4000,rpm
